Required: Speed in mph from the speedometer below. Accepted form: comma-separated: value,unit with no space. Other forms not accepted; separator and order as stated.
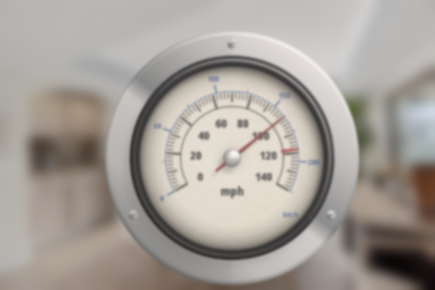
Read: 100,mph
